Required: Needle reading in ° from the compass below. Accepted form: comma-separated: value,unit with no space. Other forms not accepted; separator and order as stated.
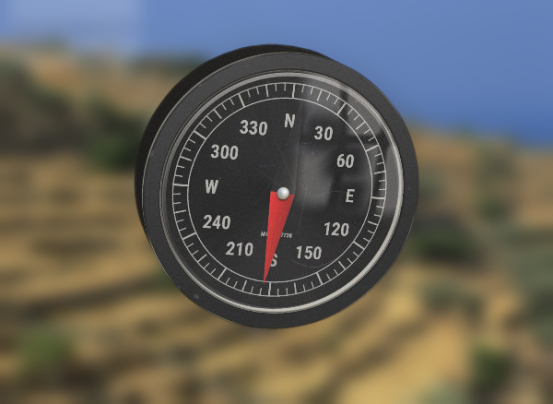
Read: 185,°
